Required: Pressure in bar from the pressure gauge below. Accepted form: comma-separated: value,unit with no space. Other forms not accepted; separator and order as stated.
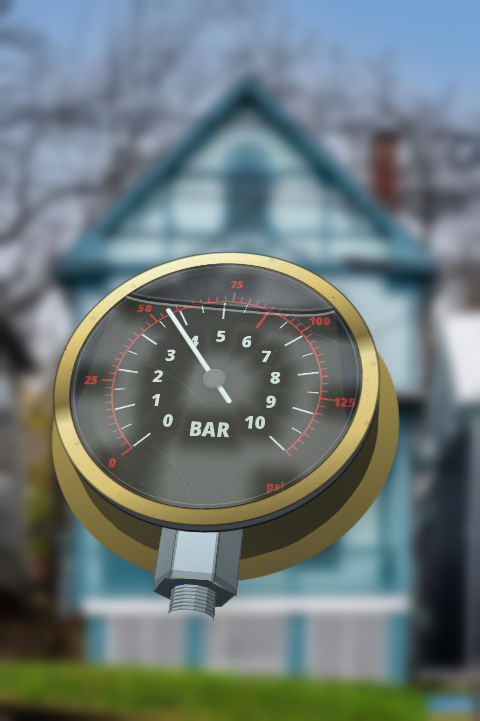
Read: 3.75,bar
